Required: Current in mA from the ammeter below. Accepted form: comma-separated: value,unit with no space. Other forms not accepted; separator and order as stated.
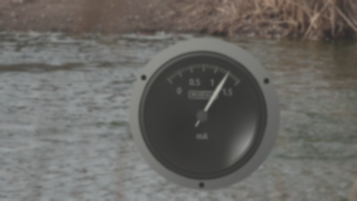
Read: 1.25,mA
